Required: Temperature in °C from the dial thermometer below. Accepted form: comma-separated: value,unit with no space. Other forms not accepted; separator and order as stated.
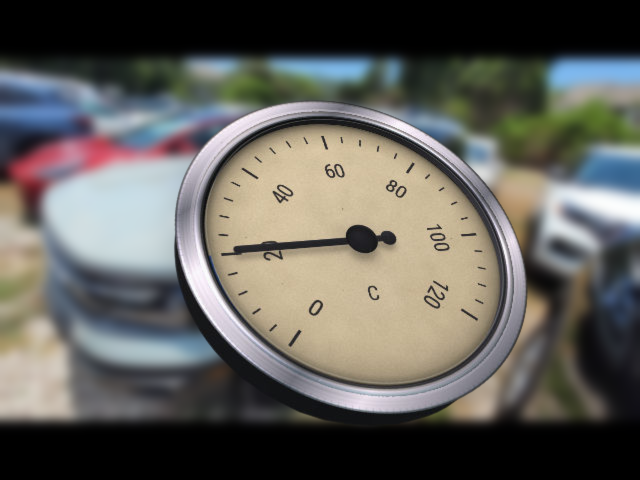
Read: 20,°C
